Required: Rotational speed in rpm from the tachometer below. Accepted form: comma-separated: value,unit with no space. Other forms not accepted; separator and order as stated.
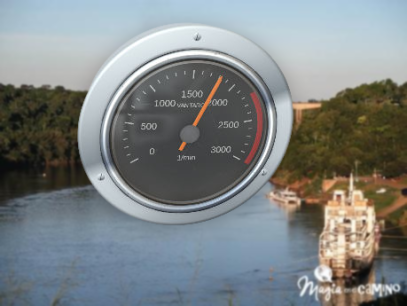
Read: 1800,rpm
